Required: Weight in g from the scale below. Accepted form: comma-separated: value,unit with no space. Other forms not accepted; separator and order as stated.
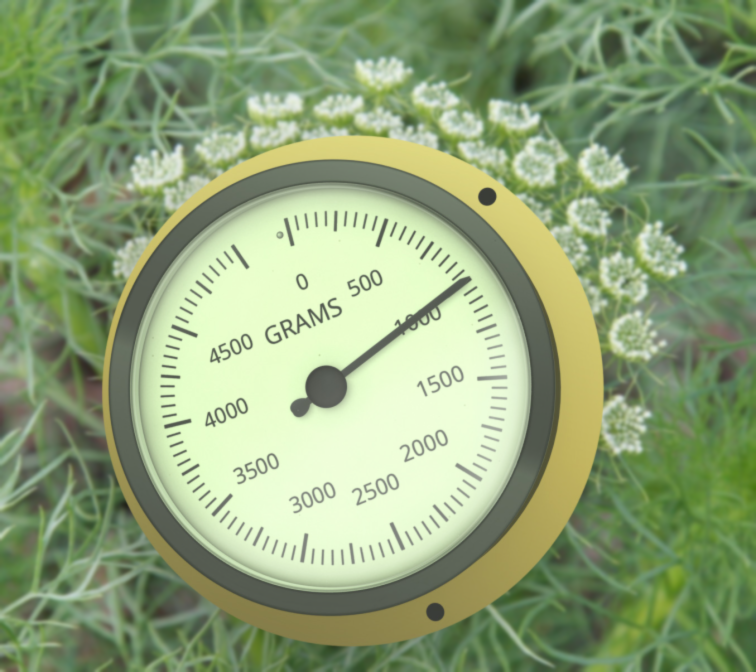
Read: 1000,g
